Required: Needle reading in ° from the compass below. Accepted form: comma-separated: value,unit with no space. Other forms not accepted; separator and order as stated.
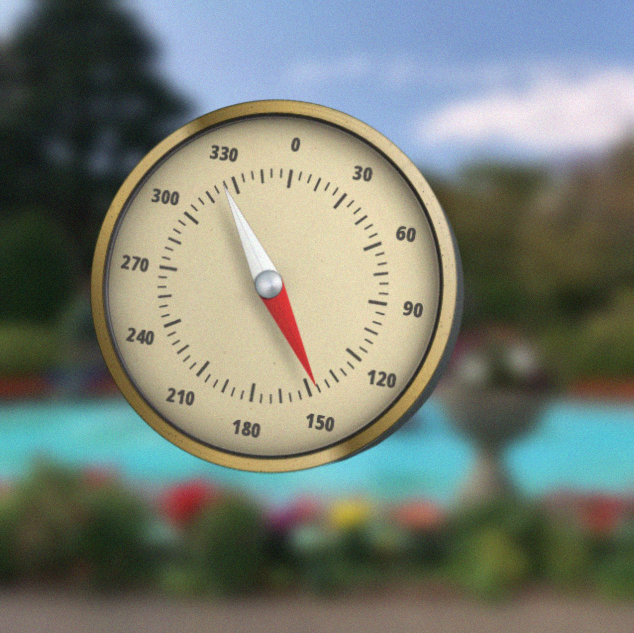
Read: 145,°
